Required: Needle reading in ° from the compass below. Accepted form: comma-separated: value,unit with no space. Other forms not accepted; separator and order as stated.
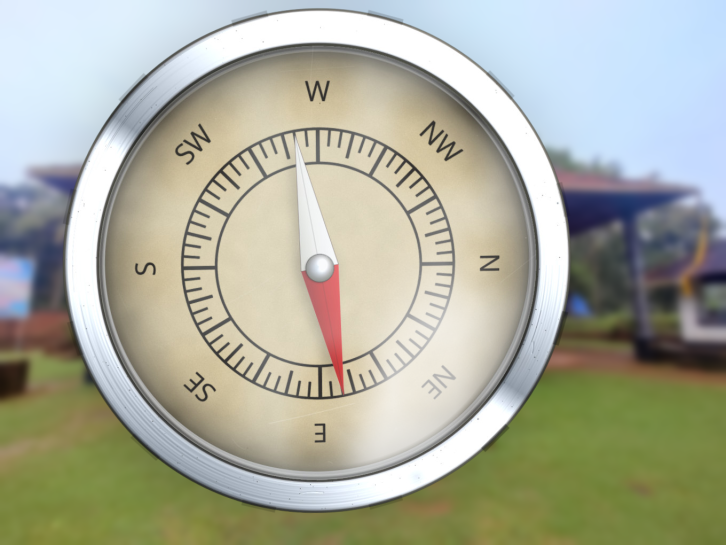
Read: 80,°
